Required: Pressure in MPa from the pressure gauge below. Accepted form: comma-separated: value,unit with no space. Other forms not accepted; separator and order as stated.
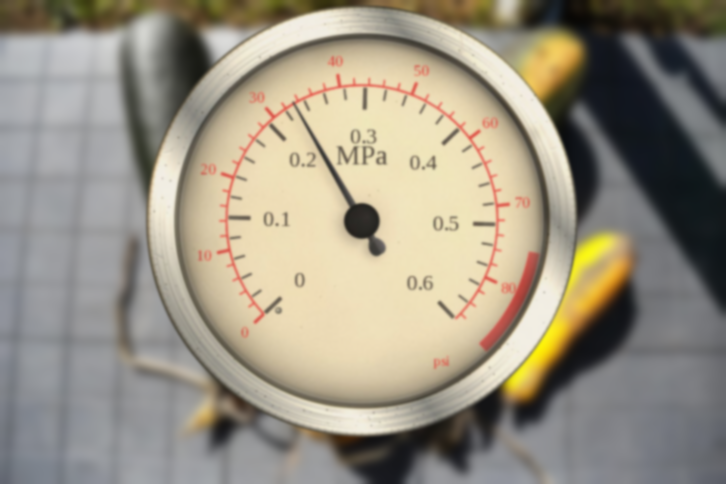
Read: 0.23,MPa
